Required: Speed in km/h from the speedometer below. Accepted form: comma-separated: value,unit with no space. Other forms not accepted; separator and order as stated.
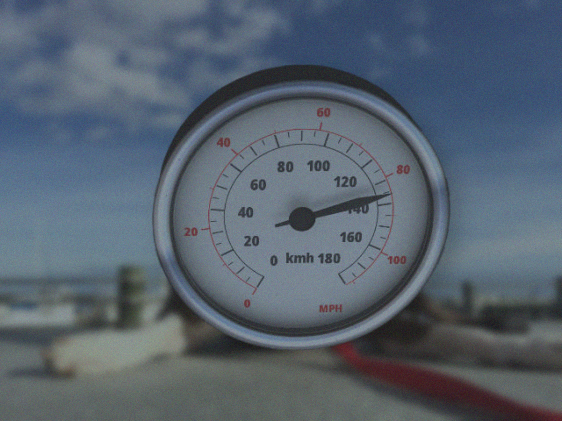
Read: 135,km/h
